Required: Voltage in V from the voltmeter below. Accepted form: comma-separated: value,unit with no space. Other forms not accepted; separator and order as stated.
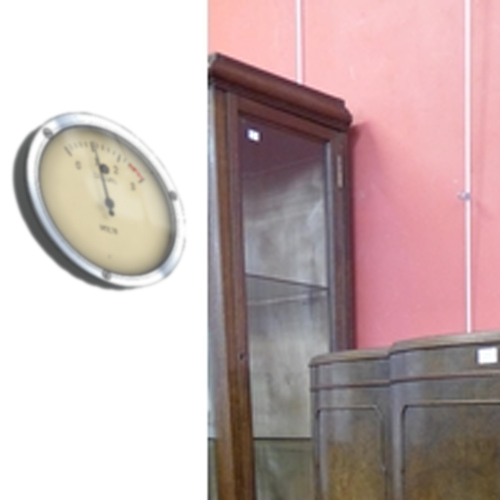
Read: 1,V
